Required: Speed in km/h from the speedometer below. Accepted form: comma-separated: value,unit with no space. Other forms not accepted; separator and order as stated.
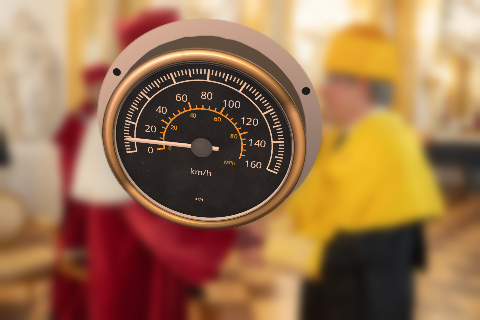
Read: 10,km/h
